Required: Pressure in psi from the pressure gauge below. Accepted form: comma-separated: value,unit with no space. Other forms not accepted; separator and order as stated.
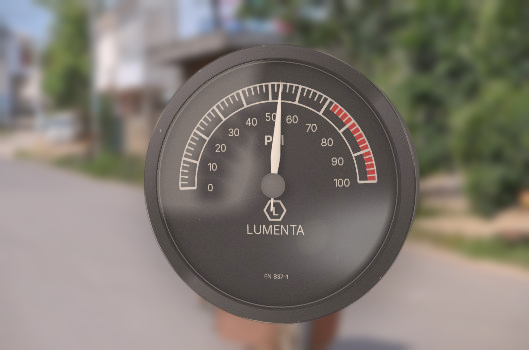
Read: 54,psi
